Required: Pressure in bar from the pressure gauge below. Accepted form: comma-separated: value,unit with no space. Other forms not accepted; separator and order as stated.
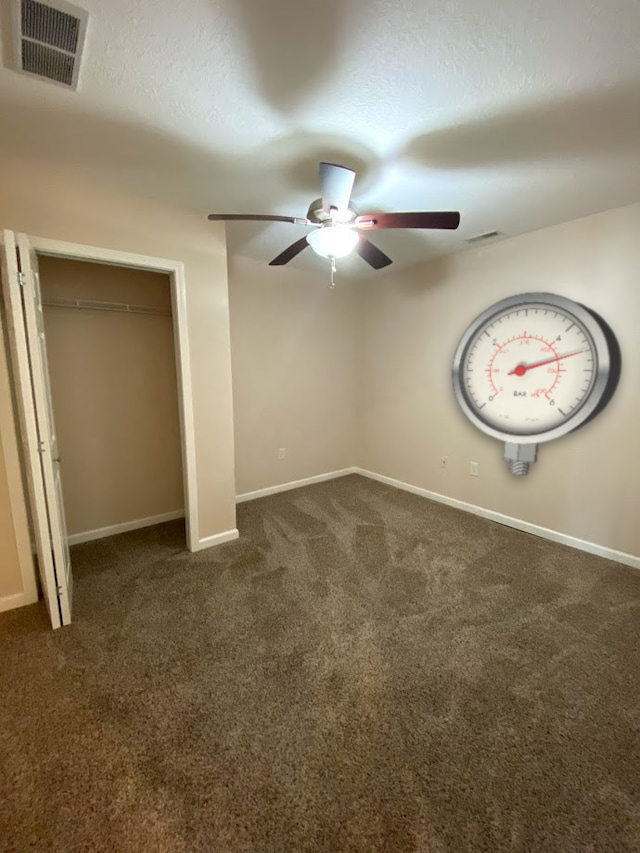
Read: 4.6,bar
